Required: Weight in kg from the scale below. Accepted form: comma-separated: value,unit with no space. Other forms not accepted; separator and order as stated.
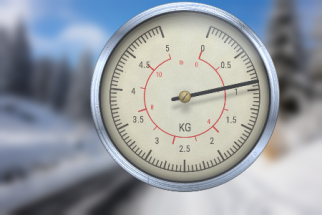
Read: 0.9,kg
